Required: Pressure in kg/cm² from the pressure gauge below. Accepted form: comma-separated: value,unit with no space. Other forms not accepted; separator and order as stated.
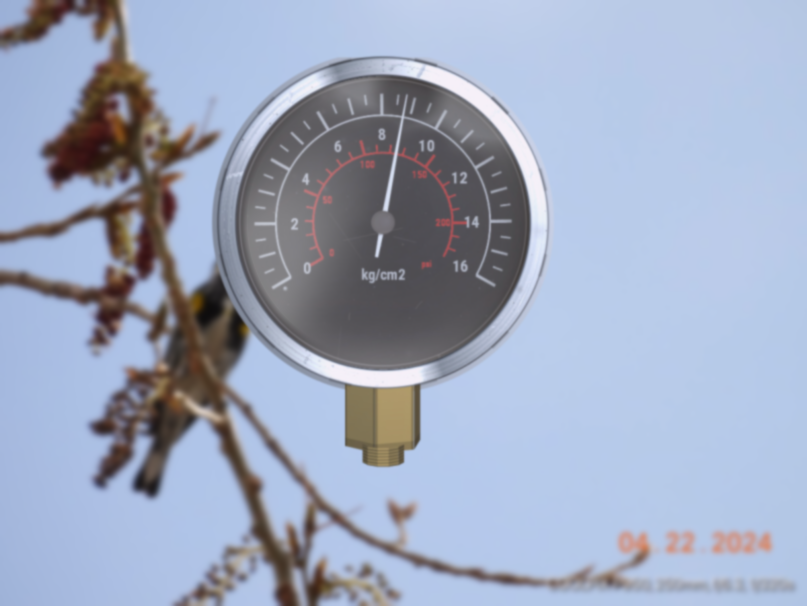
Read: 8.75,kg/cm²
